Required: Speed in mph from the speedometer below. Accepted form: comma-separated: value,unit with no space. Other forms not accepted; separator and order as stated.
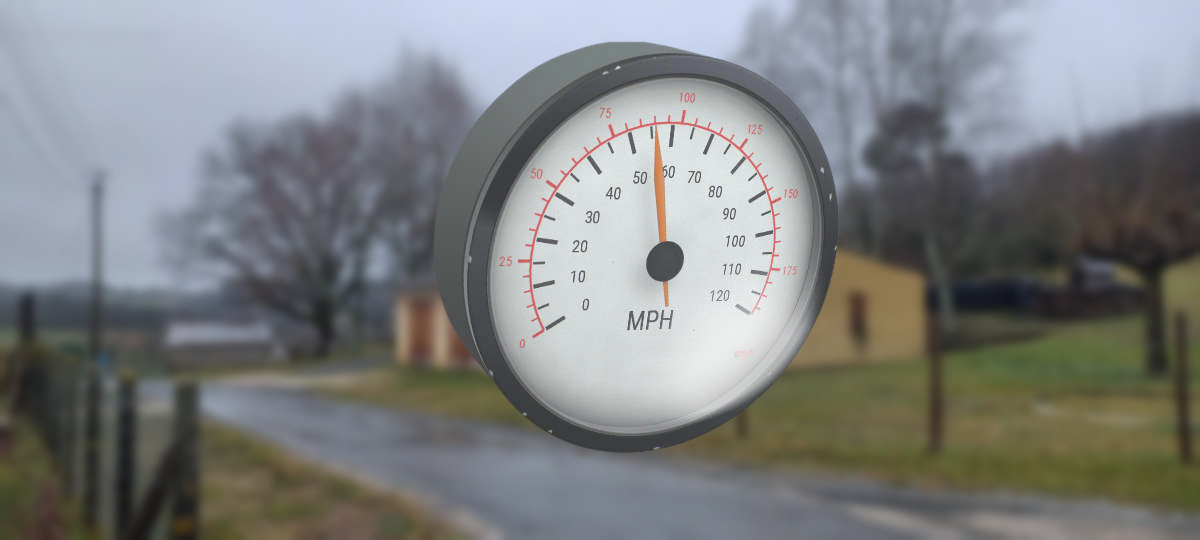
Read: 55,mph
